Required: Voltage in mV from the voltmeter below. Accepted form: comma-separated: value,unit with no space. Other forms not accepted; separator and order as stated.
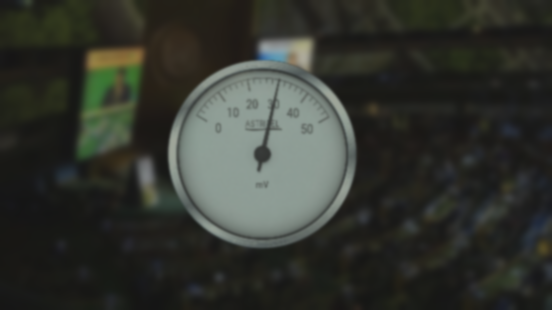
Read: 30,mV
